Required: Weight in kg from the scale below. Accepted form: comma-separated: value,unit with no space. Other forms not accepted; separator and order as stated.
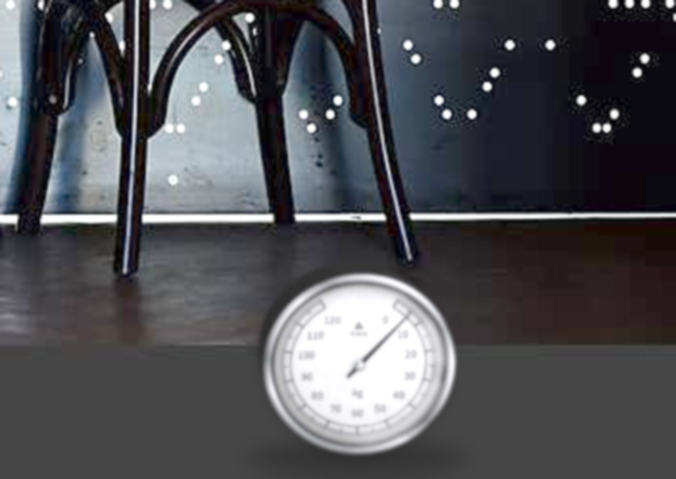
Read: 5,kg
